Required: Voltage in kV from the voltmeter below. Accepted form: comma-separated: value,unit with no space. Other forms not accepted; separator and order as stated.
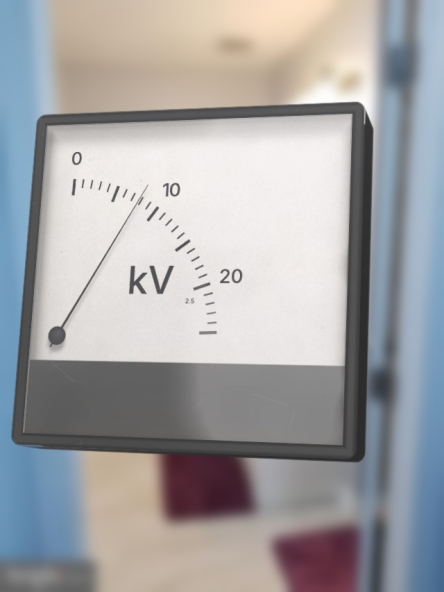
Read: 8,kV
